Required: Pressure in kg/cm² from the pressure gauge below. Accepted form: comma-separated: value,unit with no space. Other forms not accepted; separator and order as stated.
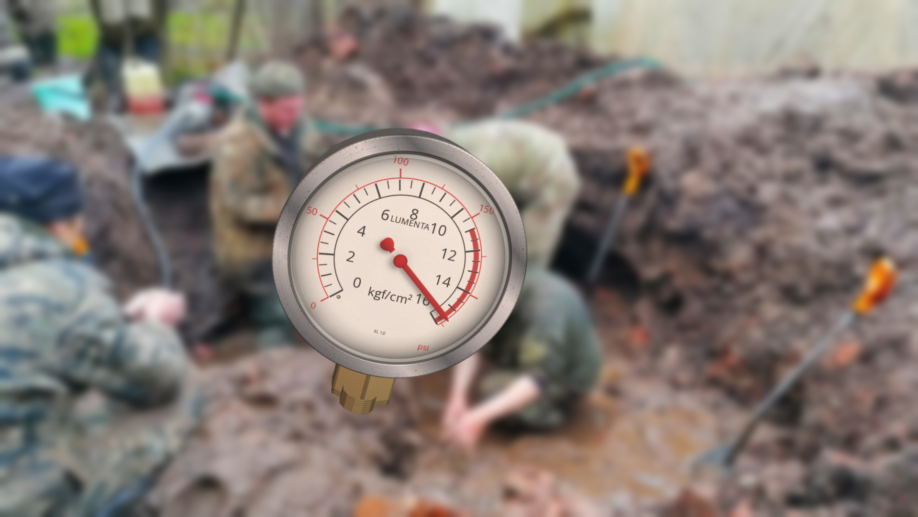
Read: 15.5,kg/cm²
